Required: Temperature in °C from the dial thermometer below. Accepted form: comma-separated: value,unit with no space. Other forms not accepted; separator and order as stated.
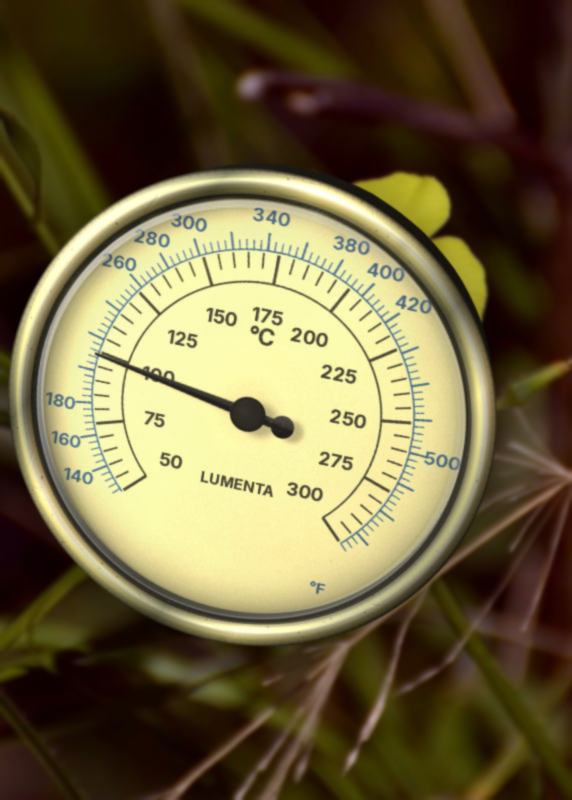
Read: 100,°C
